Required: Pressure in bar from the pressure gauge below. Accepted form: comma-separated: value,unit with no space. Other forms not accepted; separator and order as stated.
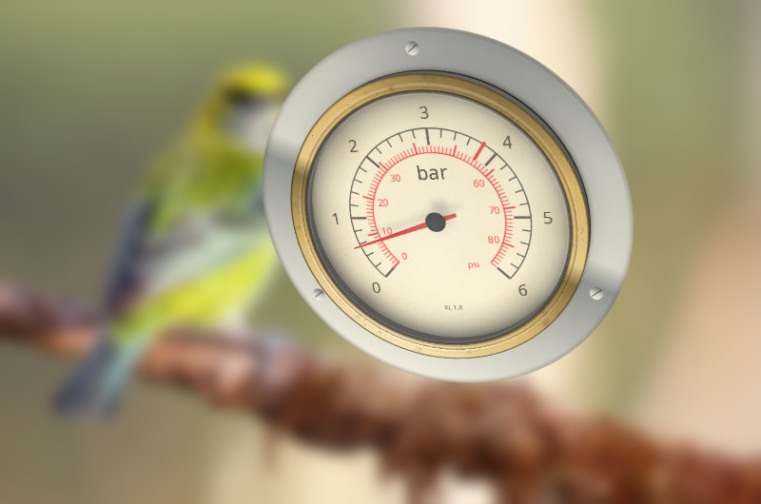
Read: 0.6,bar
